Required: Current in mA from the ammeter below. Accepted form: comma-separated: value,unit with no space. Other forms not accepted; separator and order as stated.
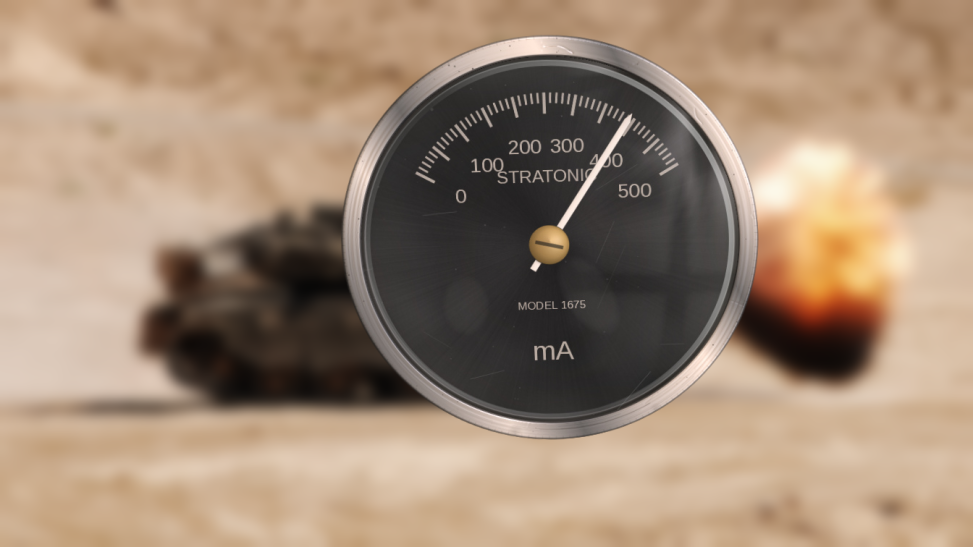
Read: 390,mA
